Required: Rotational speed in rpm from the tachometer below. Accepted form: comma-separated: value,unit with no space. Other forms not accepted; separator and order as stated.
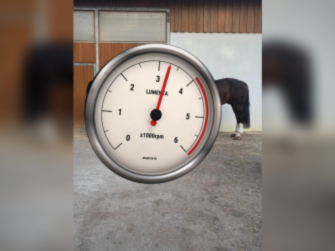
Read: 3250,rpm
